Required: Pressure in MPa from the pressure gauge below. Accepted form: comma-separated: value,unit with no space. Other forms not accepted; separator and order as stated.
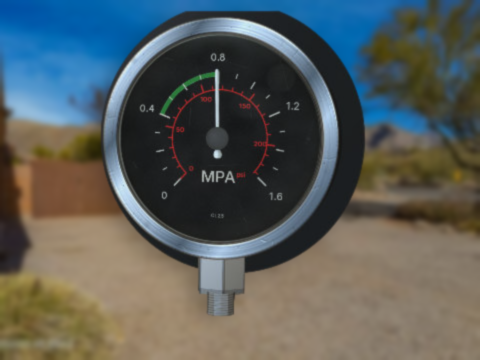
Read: 0.8,MPa
